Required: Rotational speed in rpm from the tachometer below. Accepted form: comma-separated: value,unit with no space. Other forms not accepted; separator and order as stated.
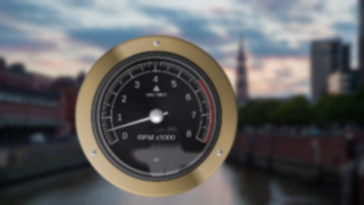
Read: 500,rpm
